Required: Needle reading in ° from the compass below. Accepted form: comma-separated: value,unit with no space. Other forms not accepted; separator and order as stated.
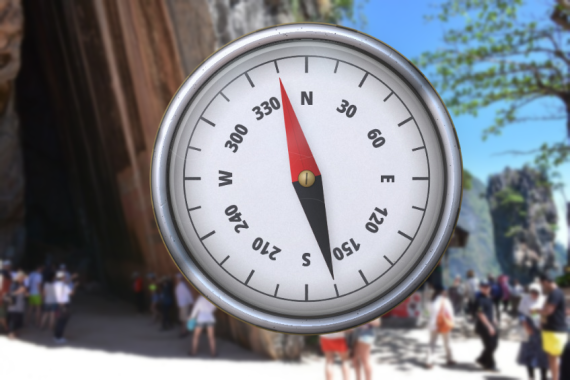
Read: 345,°
